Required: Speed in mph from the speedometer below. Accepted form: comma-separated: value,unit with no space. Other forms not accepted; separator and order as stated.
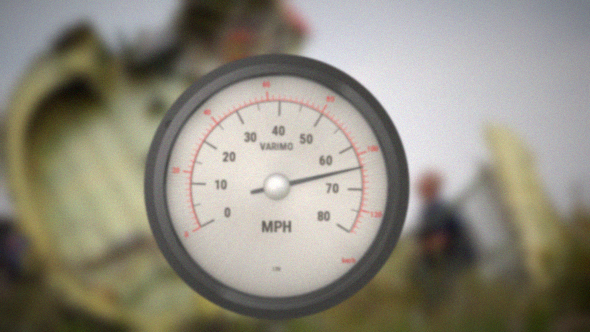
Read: 65,mph
